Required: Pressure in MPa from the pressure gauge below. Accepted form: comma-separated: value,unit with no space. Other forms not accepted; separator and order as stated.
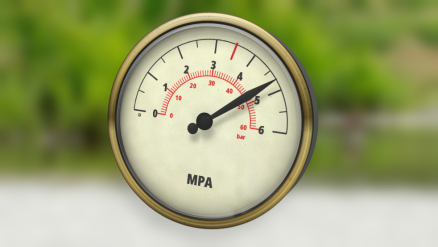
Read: 4.75,MPa
